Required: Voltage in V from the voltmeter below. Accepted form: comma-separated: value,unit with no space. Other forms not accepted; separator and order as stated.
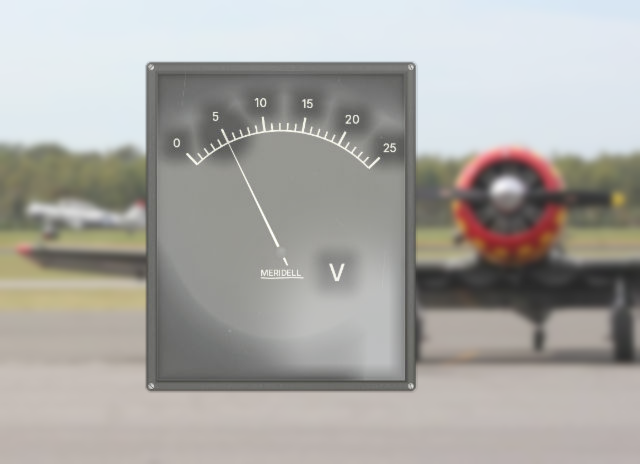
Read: 5,V
